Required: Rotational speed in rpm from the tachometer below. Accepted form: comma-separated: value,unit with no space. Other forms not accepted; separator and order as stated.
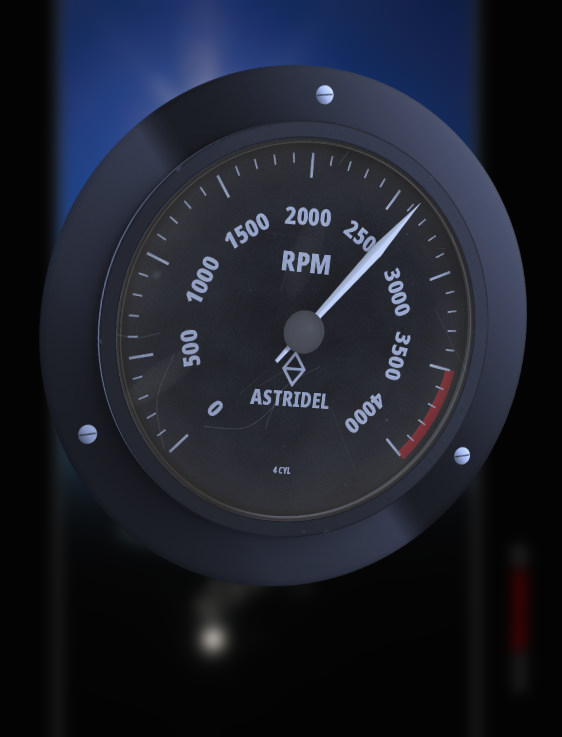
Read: 2600,rpm
